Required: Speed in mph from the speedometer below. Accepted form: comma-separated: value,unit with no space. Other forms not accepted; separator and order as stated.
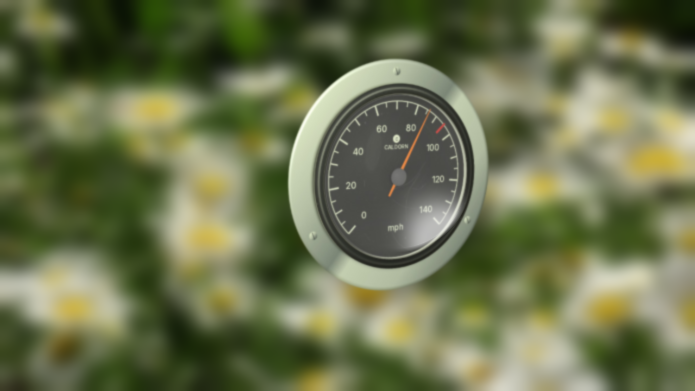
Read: 85,mph
